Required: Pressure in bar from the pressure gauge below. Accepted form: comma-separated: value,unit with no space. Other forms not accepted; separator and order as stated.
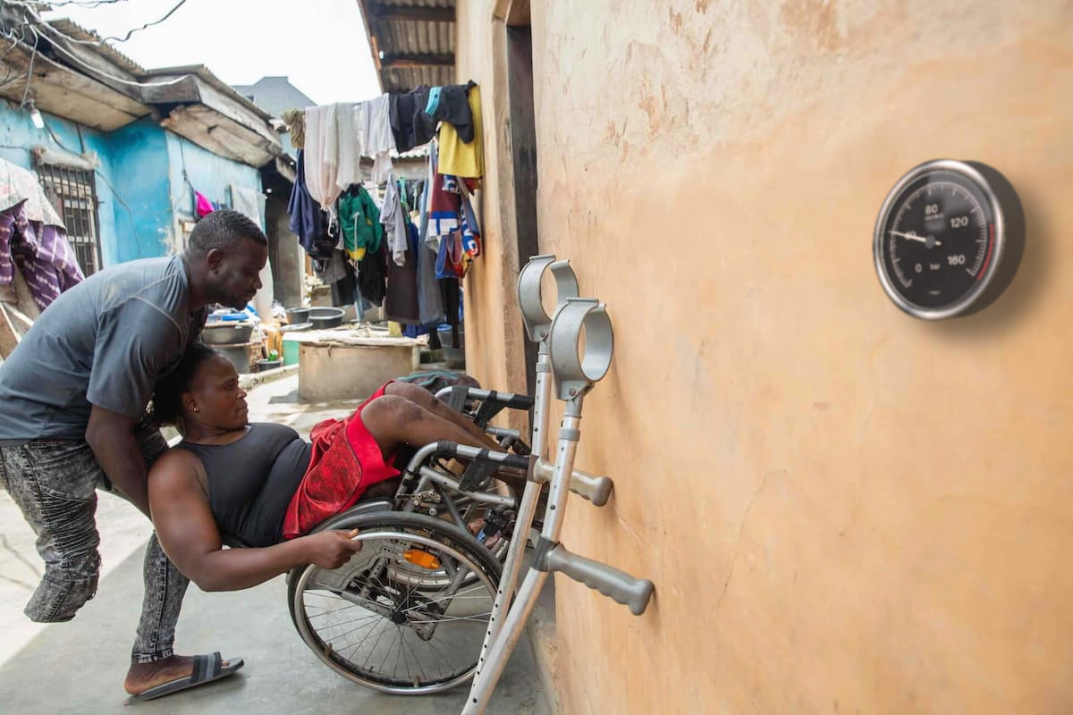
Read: 40,bar
